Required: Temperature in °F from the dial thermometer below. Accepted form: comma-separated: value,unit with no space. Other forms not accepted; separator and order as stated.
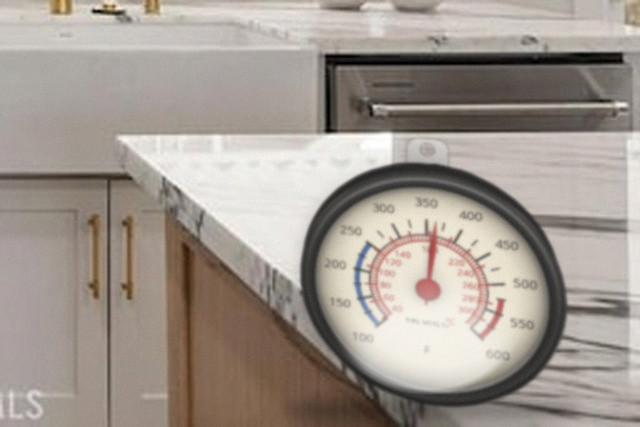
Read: 362.5,°F
